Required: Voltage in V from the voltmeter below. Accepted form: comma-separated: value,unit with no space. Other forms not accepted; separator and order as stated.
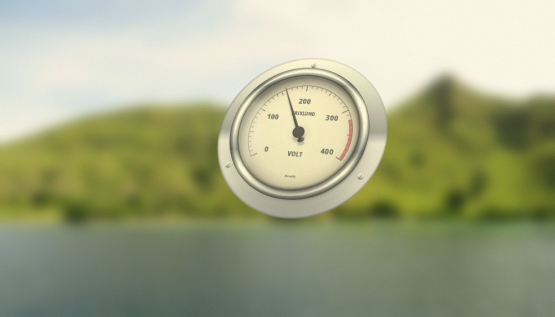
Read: 160,V
